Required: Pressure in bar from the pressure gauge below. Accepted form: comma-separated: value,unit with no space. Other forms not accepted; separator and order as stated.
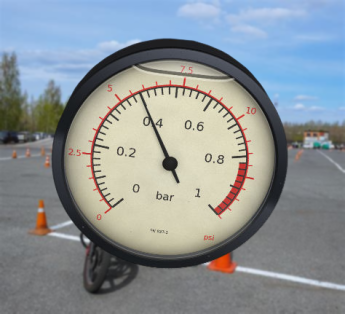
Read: 0.4,bar
